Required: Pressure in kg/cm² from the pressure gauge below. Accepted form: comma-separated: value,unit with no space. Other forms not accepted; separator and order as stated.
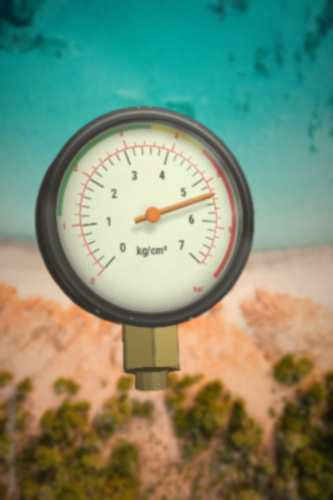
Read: 5.4,kg/cm²
